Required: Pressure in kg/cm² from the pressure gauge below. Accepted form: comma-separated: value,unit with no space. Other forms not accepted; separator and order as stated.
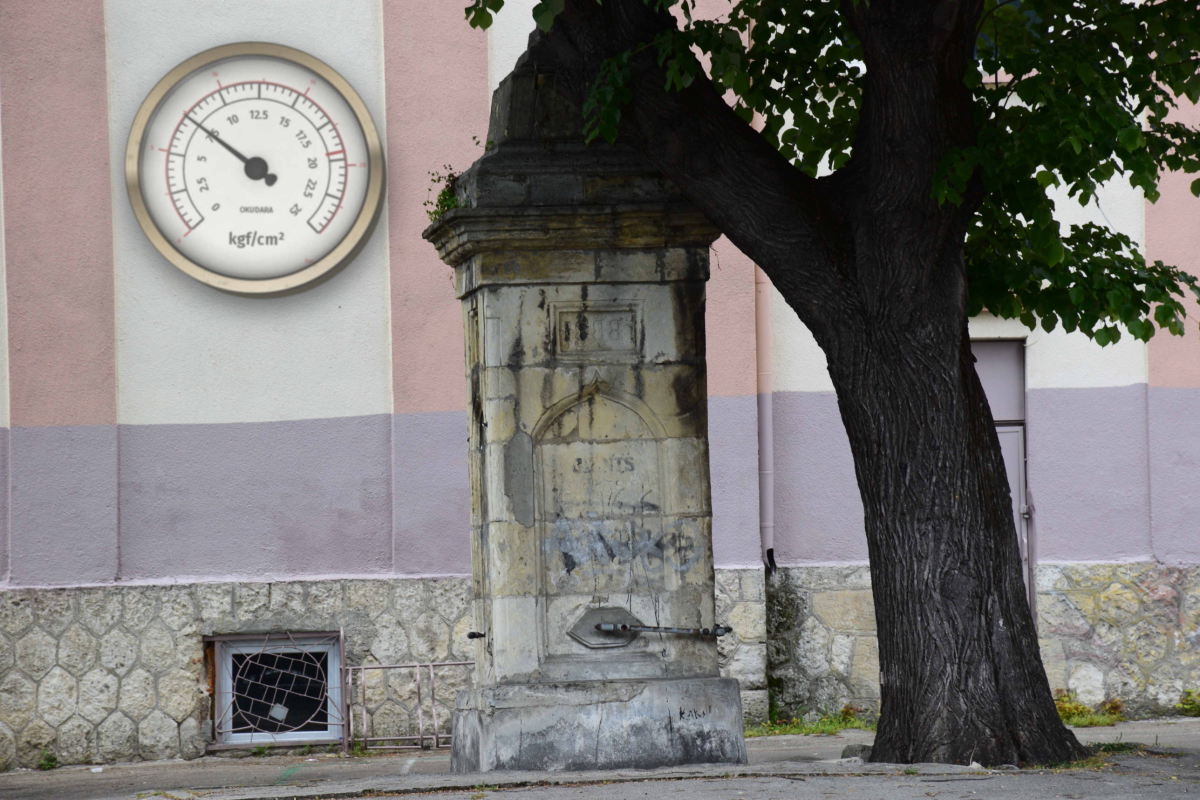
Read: 7.5,kg/cm²
